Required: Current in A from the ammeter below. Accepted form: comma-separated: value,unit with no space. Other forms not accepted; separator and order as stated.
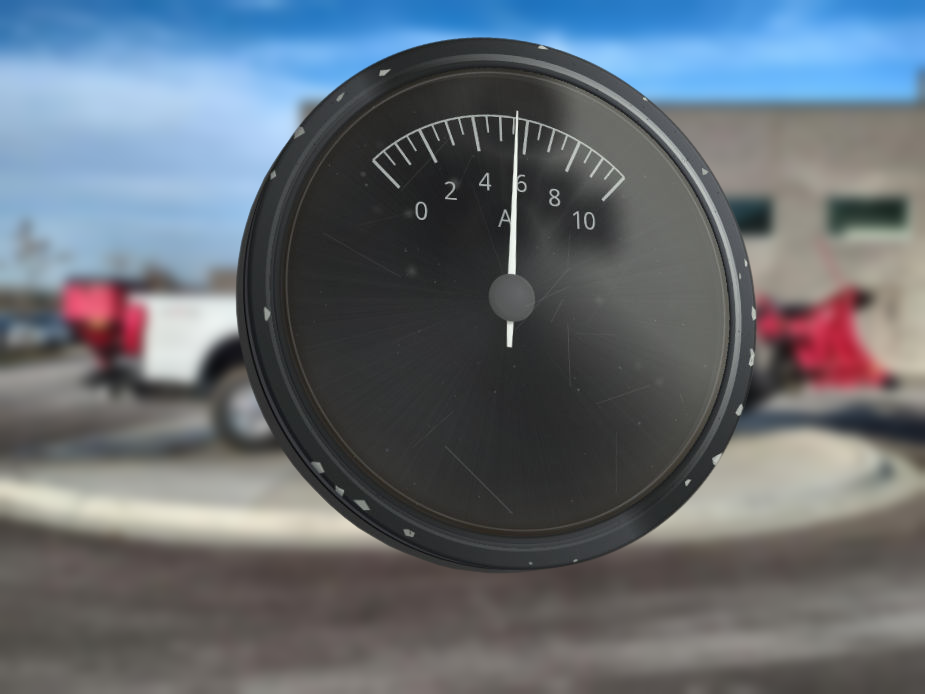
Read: 5.5,A
